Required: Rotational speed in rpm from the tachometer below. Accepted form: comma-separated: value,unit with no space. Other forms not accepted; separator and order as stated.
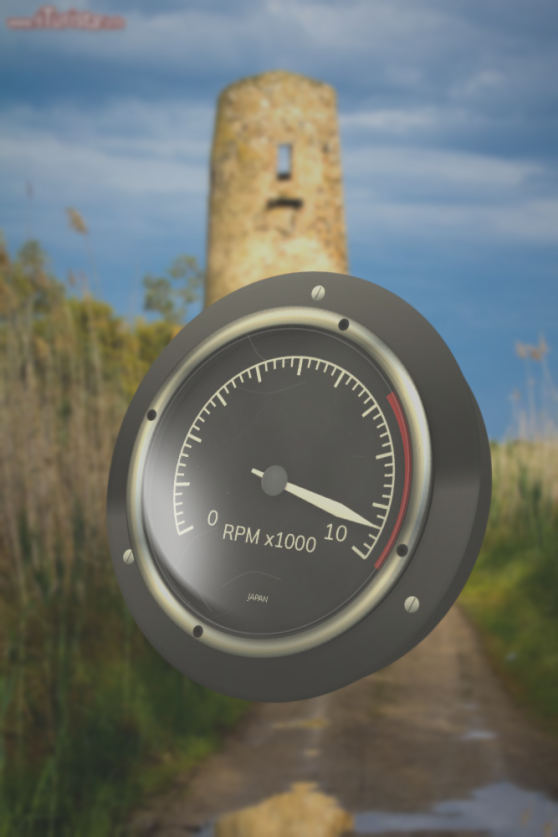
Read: 9400,rpm
